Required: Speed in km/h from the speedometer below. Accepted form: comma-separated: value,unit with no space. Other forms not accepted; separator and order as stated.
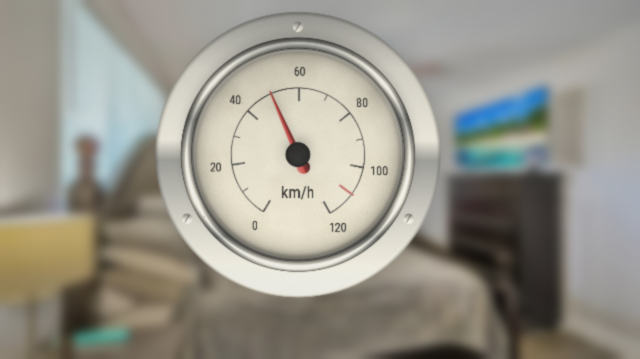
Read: 50,km/h
